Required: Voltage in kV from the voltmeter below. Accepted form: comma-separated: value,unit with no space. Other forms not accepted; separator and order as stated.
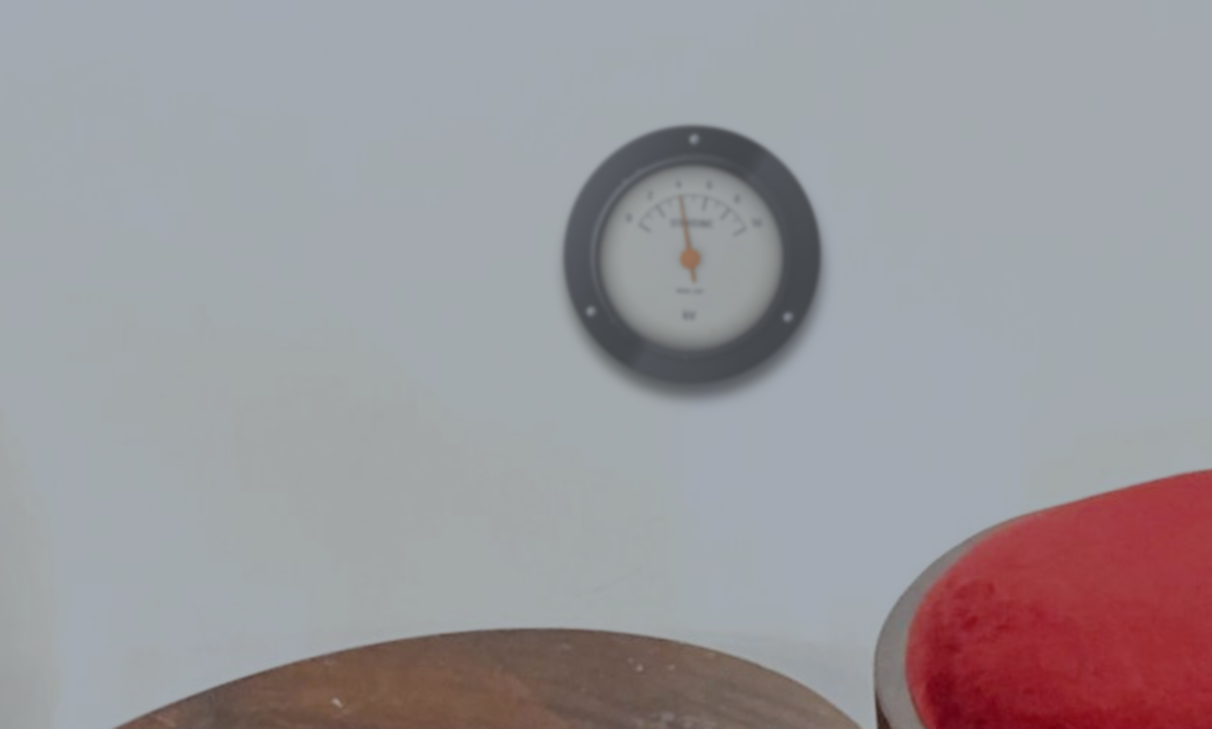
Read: 4,kV
